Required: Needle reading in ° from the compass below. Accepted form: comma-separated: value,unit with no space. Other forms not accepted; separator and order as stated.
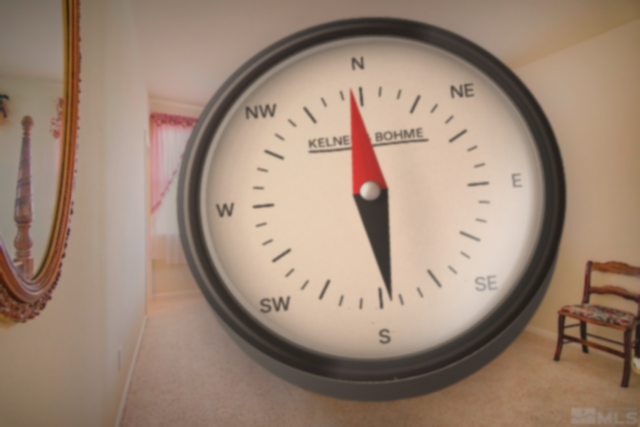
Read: 355,°
